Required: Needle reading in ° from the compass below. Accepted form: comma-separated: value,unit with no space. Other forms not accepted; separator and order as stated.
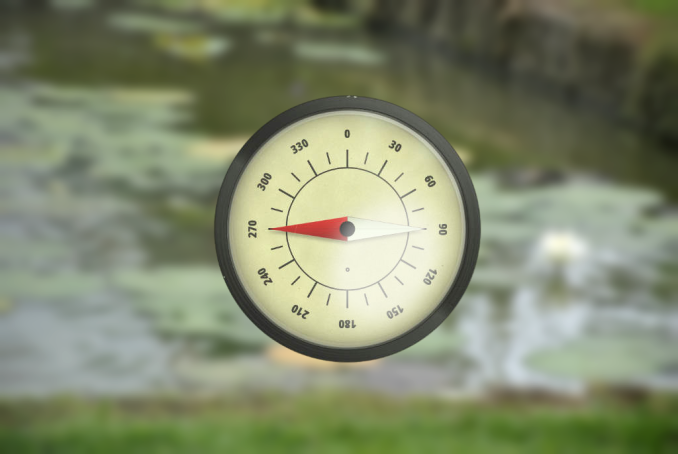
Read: 270,°
